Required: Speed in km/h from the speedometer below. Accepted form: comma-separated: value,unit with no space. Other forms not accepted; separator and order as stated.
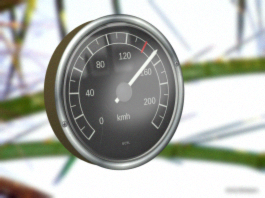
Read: 150,km/h
